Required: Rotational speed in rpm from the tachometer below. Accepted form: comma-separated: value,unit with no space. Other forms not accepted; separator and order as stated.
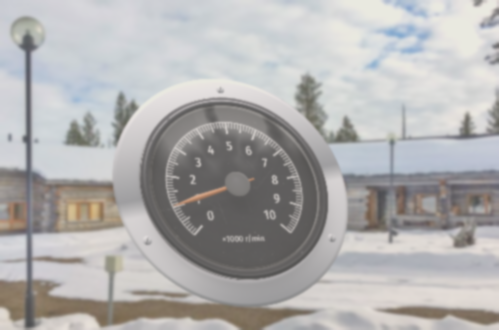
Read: 1000,rpm
